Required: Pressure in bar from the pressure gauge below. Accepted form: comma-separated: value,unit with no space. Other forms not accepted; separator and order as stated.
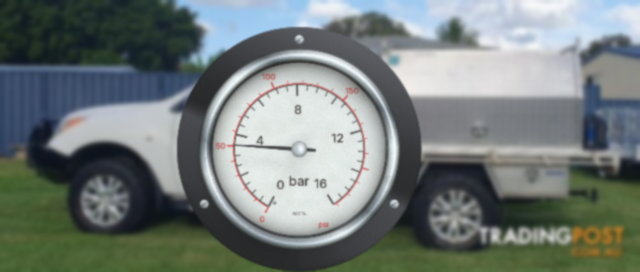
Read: 3.5,bar
